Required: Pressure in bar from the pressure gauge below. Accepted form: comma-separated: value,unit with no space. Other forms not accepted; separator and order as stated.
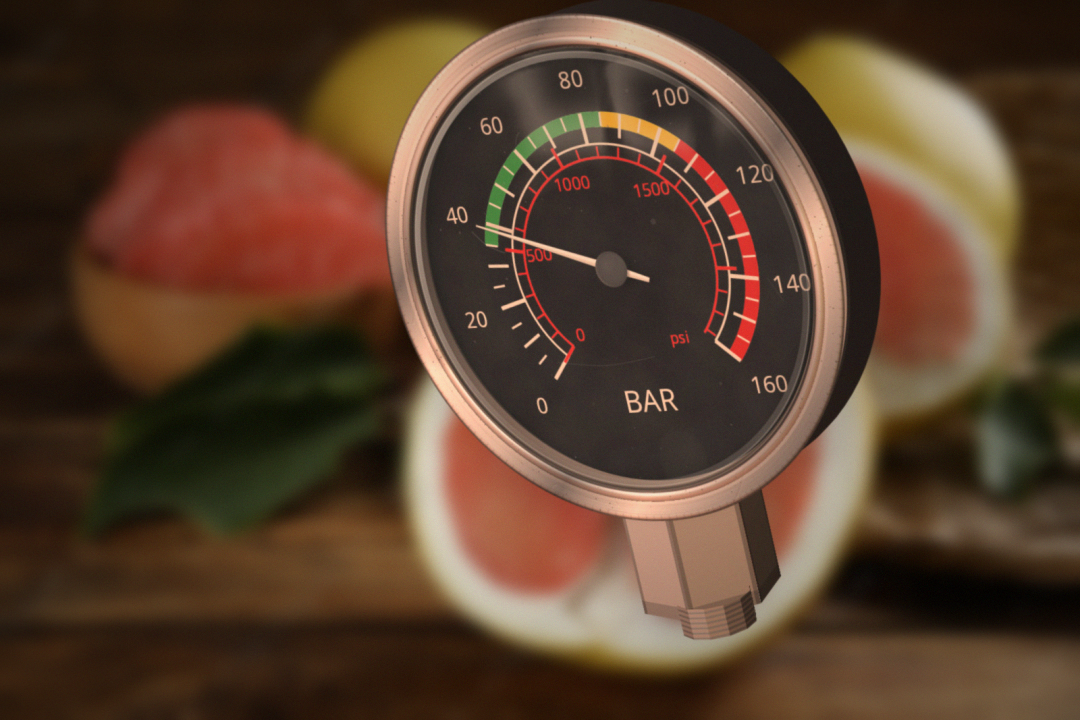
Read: 40,bar
